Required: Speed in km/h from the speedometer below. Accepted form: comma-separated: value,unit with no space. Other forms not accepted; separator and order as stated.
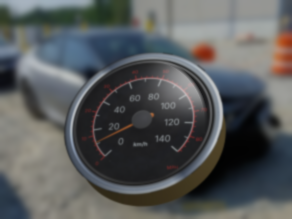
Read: 10,km/h
